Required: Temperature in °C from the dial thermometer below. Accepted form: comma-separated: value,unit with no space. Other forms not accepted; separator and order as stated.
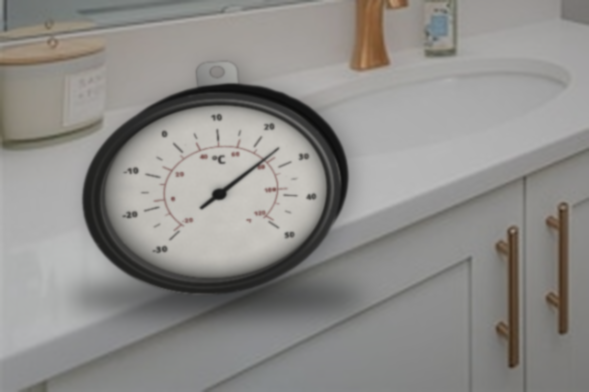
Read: 25,°C
